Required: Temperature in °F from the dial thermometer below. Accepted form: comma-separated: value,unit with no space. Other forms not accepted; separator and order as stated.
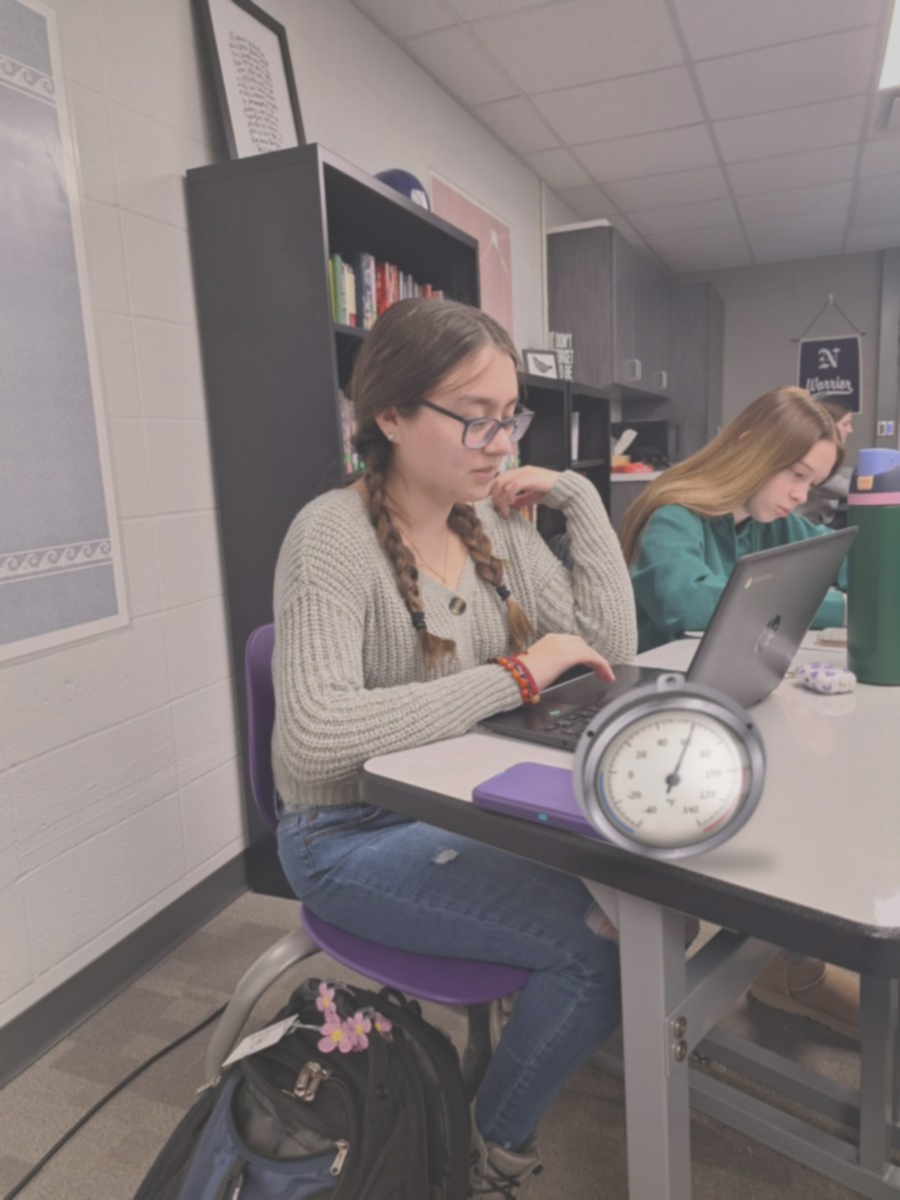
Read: 60,°F
